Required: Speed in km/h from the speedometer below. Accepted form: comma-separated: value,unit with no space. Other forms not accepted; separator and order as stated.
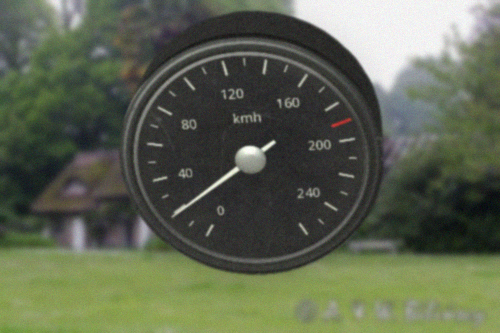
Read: 20,km/h
